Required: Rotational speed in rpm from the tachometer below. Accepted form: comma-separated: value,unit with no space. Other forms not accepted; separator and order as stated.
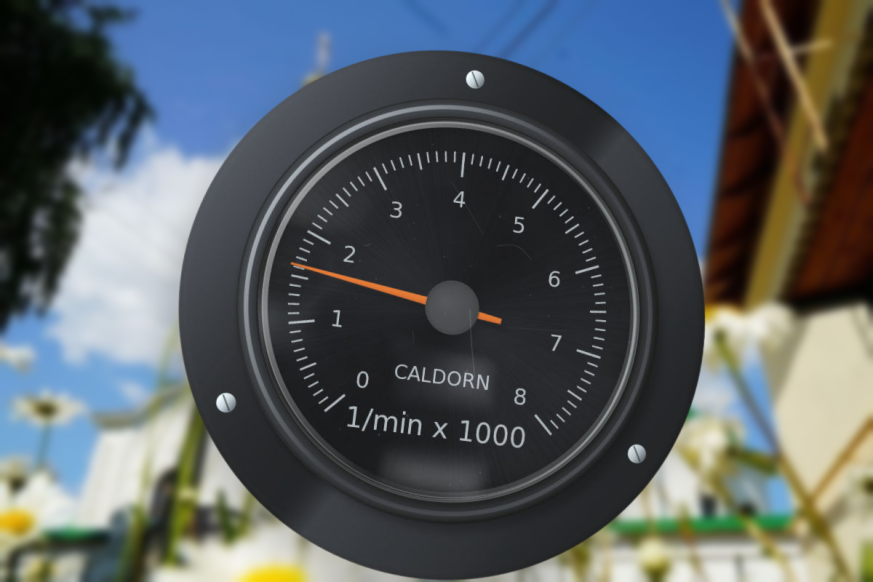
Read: 1600,rpm
